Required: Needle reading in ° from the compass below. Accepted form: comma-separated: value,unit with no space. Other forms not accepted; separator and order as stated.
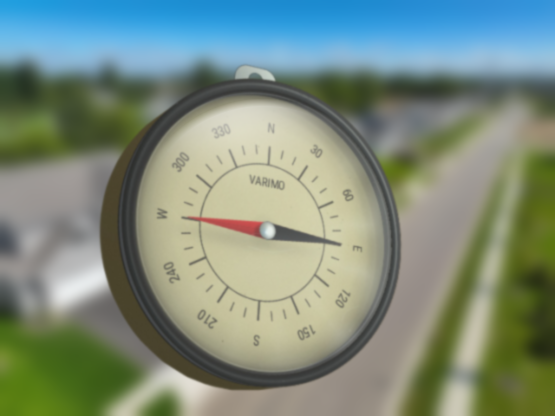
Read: 270,°
